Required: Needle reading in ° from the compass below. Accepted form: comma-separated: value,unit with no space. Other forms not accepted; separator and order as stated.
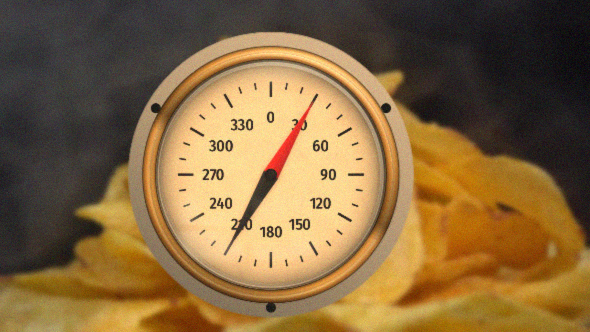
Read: 30,°
